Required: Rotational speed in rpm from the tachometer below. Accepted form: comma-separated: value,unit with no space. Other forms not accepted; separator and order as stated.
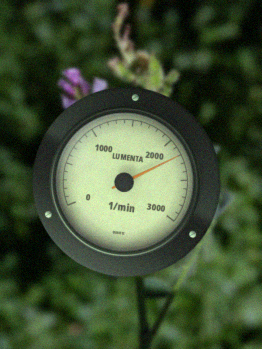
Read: 2200,rpm
